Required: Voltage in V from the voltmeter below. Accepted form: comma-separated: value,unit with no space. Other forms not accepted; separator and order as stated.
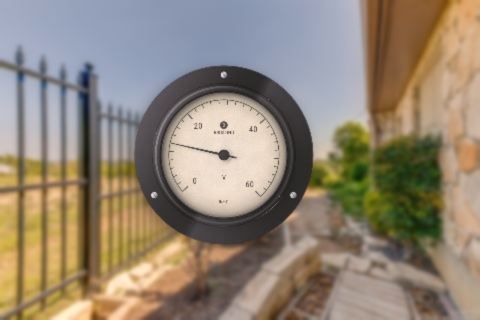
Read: 12,V
